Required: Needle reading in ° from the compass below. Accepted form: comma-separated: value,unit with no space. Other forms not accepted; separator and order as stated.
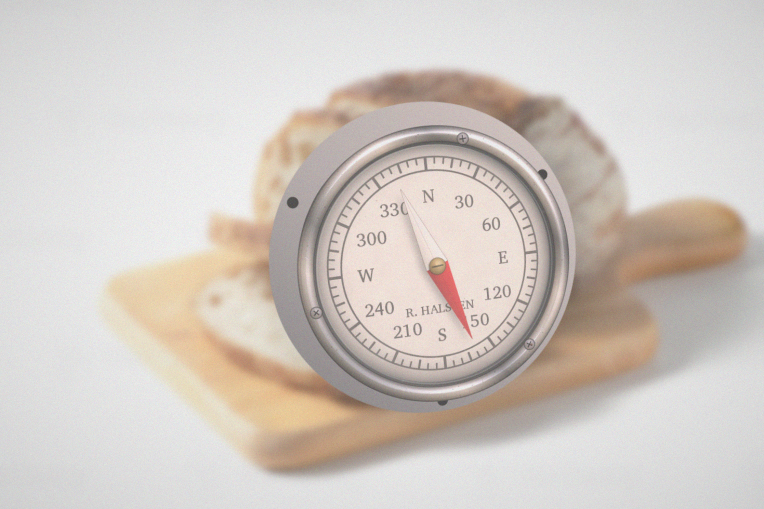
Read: 160,°
